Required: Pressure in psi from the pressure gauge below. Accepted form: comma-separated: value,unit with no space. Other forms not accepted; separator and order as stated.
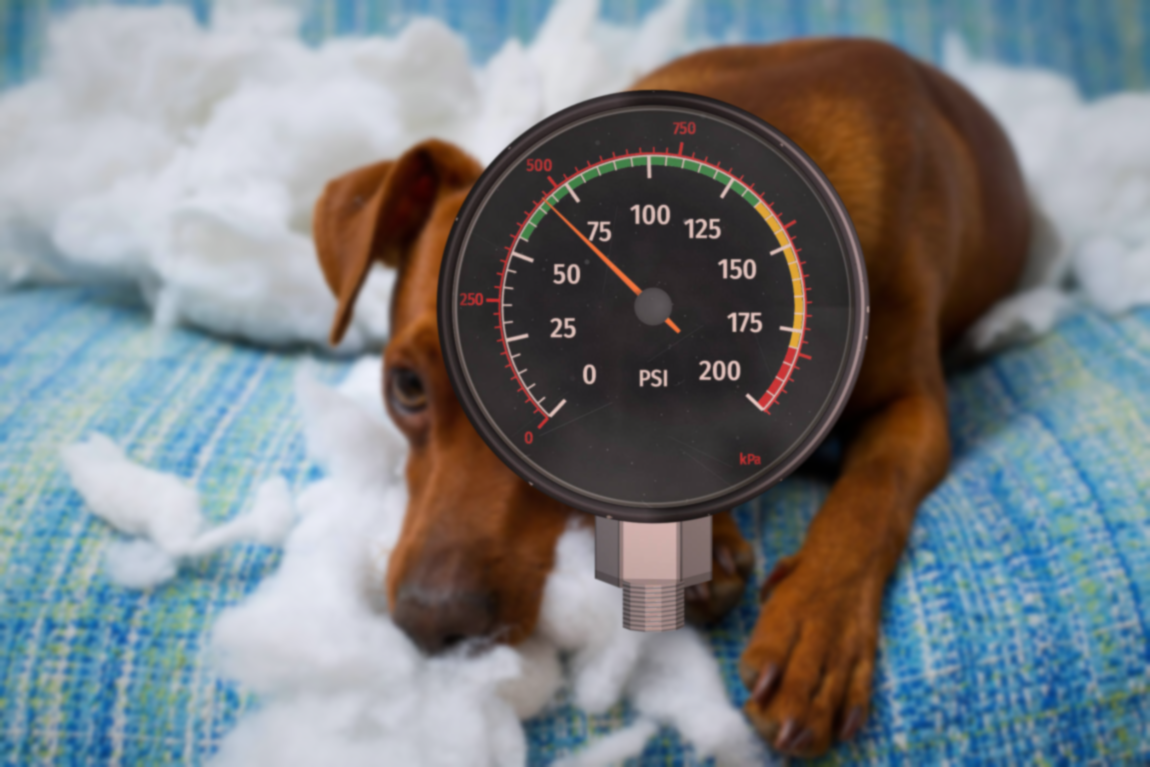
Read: 67.5,psi
